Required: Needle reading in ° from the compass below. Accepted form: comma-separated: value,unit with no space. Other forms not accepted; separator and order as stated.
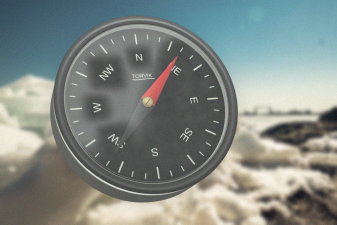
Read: 40,°
